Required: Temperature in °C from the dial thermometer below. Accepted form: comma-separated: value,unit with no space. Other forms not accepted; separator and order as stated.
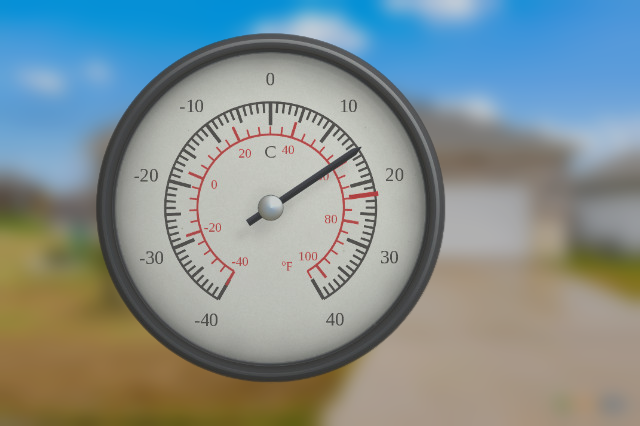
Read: 15,°C
